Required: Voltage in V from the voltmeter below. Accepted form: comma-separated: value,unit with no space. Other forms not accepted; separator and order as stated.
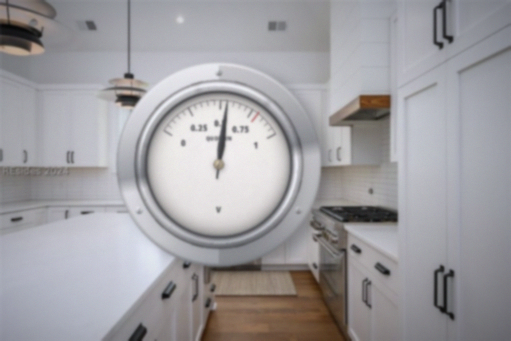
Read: 0.55,V
